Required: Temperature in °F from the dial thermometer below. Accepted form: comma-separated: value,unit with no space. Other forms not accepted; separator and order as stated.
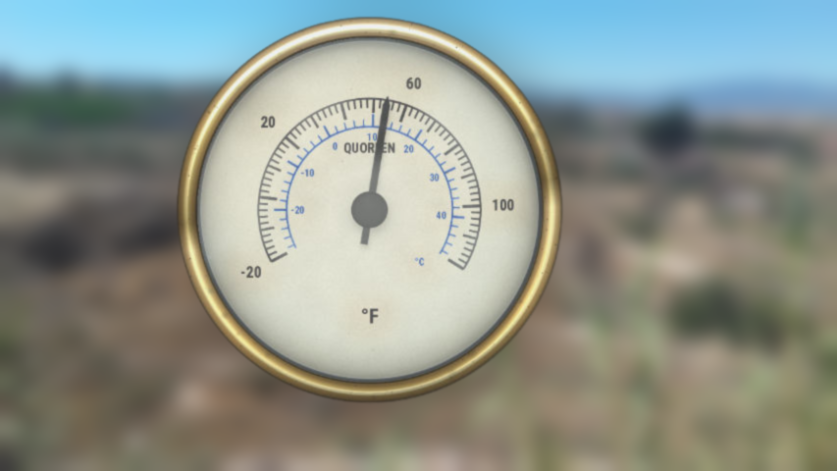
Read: 54,°F
